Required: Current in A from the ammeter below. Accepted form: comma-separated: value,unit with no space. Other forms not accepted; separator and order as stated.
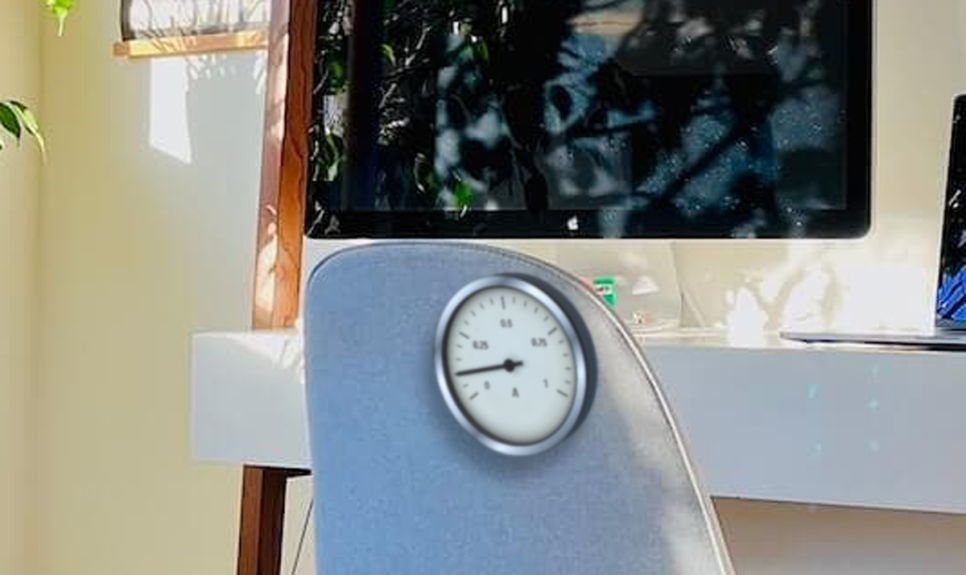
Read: 0.1,A
